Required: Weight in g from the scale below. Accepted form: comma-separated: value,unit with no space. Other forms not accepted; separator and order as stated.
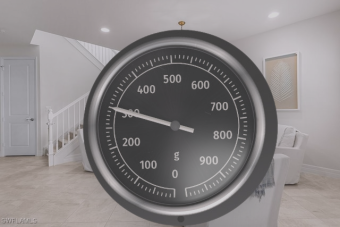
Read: 300,g
